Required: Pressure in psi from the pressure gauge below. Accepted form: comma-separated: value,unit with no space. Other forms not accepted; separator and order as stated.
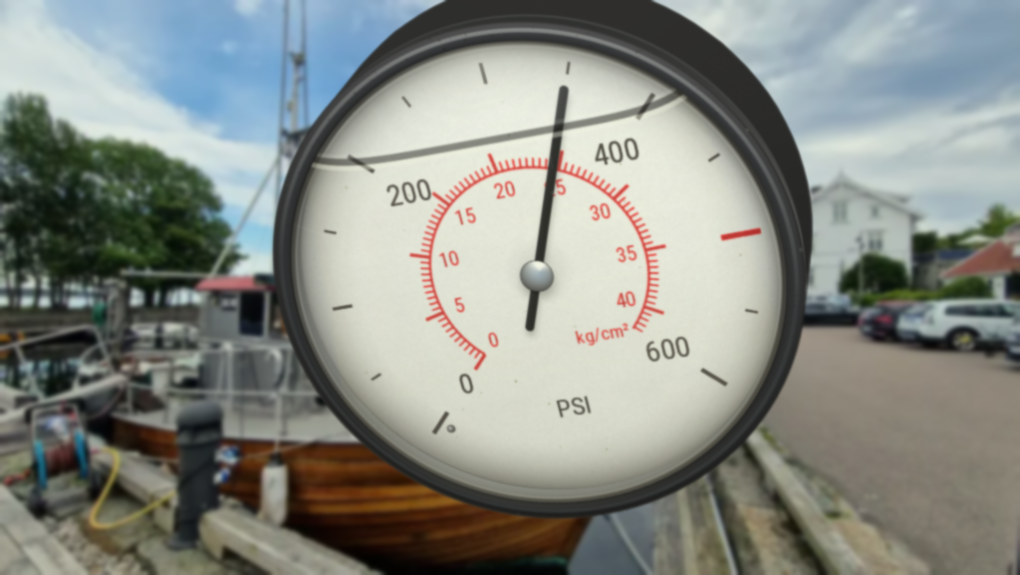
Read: 350,psi
